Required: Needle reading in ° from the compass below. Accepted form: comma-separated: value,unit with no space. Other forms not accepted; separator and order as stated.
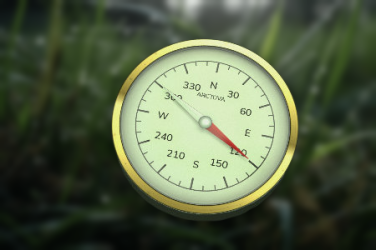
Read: 120,°
